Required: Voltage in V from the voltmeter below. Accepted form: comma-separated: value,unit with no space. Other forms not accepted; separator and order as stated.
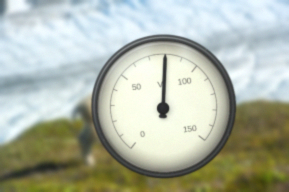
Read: 80,V
